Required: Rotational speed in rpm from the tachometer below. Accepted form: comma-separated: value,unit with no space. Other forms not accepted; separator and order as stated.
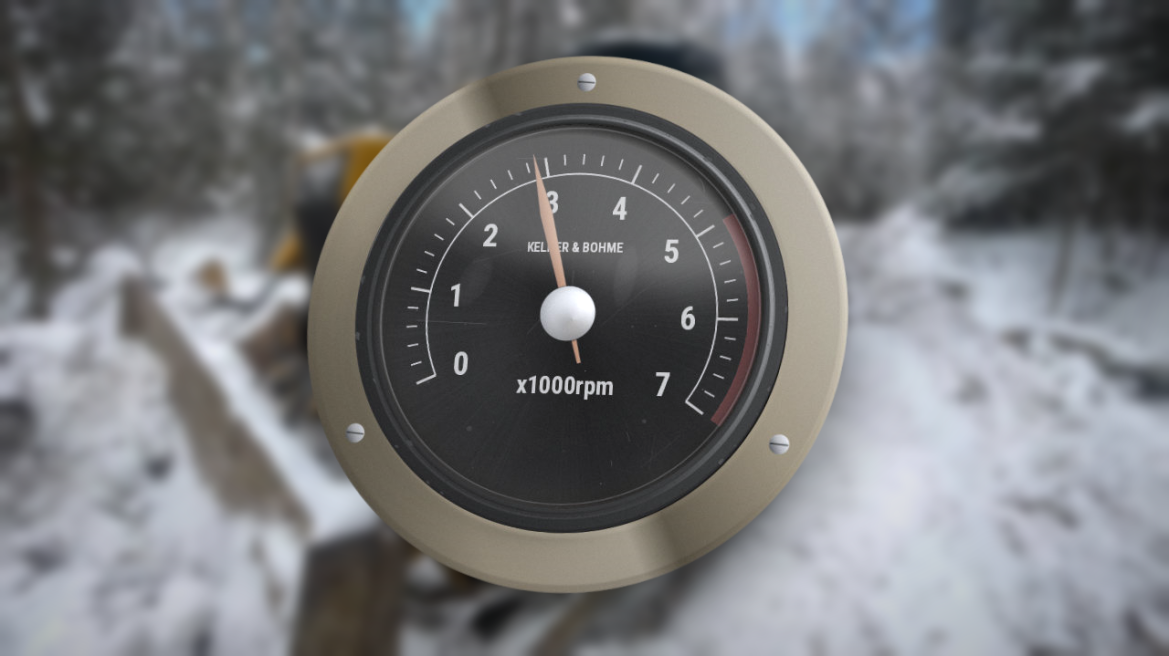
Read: 2900,rpm
